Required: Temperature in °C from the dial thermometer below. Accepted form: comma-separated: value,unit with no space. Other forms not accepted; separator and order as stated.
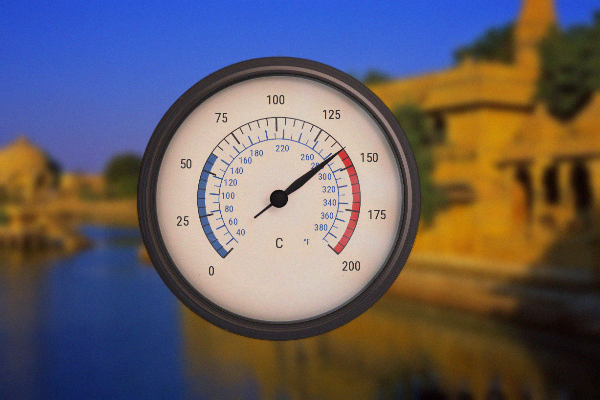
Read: 140,°C
